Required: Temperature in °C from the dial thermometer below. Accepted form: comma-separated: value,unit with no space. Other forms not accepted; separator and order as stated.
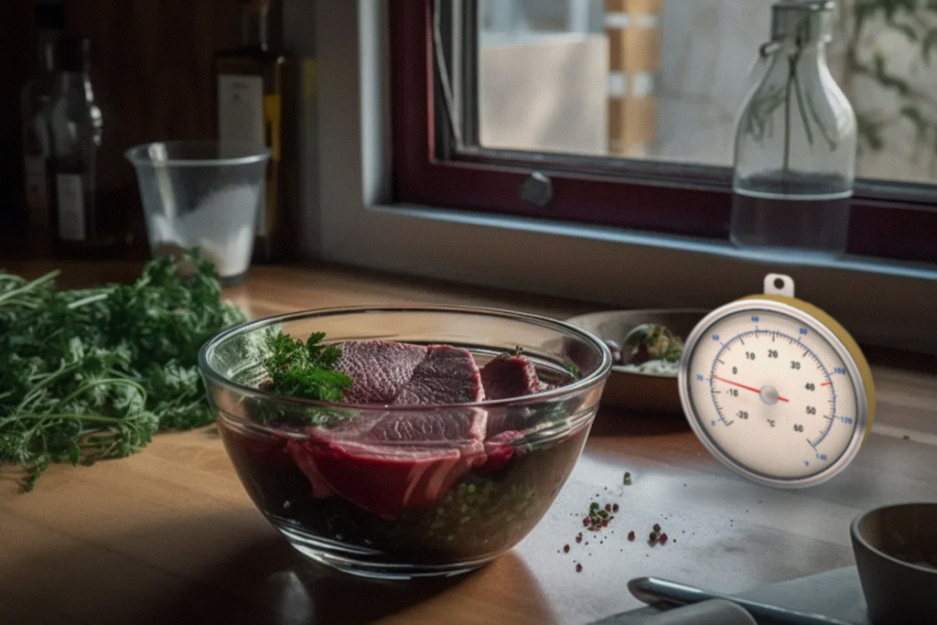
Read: -5,°C
